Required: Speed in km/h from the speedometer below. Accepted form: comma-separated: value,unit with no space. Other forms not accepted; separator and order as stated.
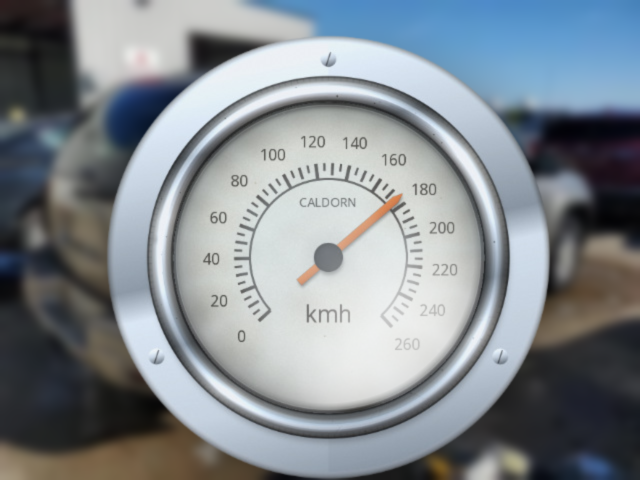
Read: 175,km/h
